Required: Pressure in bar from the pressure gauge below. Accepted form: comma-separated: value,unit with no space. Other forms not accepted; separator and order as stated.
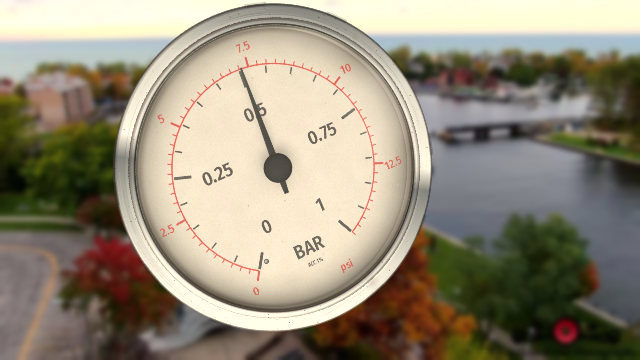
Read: 0.5,bar
